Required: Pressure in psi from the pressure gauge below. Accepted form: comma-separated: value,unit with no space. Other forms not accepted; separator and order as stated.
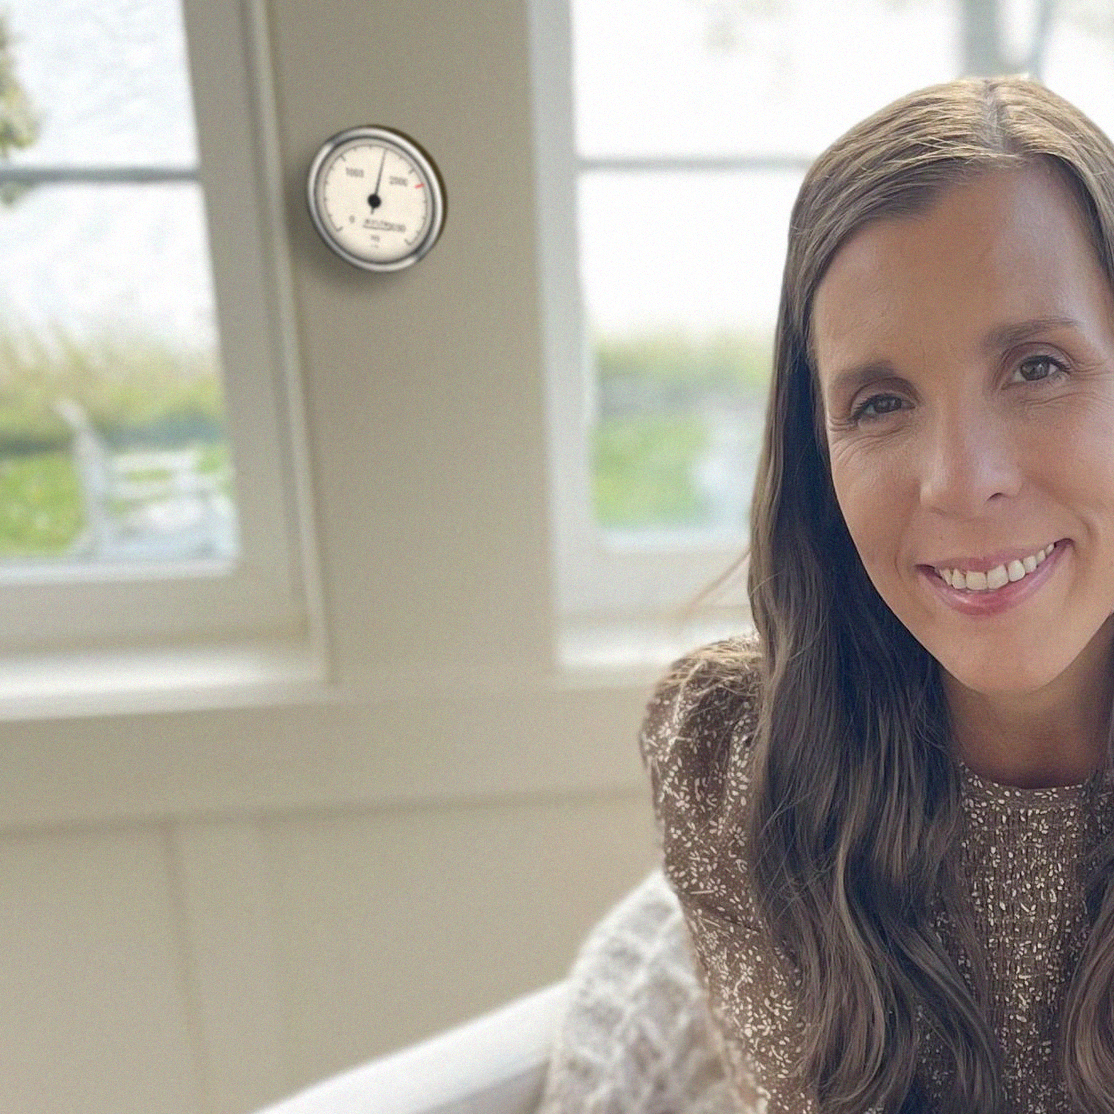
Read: 1600,psi
